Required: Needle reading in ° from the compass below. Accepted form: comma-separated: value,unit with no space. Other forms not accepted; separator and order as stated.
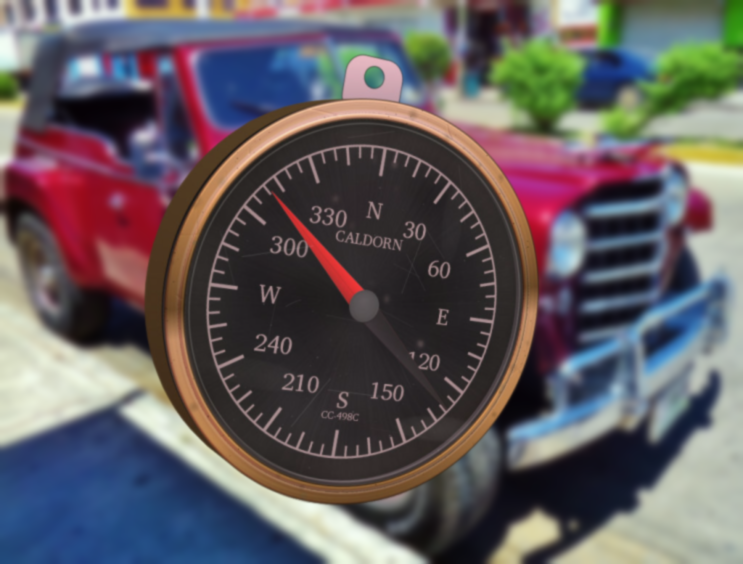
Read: 310,°
